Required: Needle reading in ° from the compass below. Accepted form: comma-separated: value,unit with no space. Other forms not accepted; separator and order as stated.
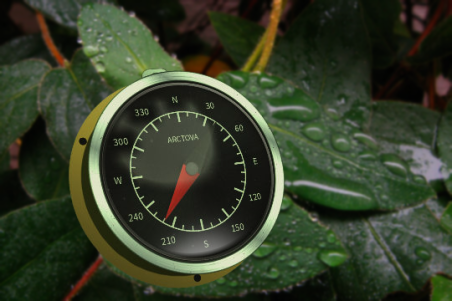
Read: 220,°
